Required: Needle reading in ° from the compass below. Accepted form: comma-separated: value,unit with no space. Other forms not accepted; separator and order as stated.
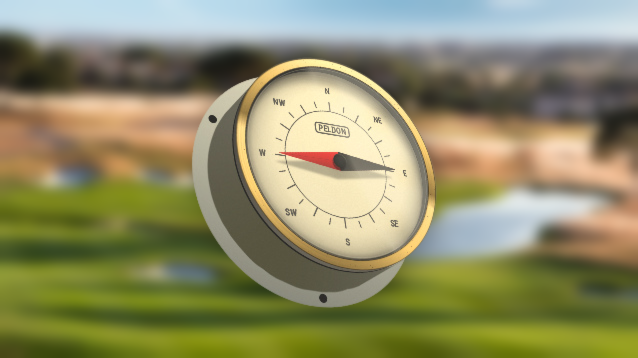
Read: 270,°
